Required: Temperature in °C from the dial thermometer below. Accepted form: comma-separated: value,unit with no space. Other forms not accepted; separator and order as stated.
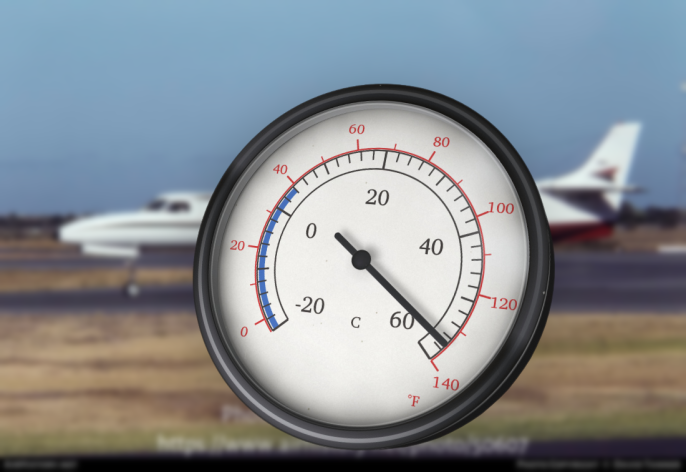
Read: 57,°C
